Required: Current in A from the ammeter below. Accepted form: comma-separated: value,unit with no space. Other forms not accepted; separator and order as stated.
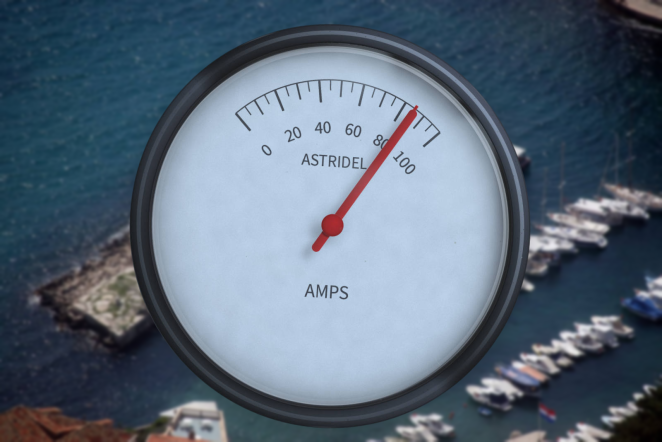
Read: 85,A
